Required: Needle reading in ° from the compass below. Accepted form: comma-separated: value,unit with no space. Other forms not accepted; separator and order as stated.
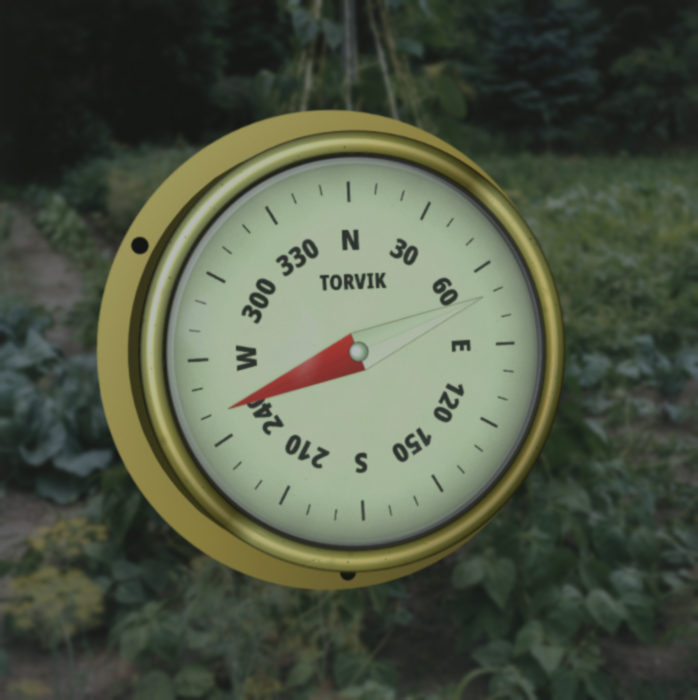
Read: 250,°
